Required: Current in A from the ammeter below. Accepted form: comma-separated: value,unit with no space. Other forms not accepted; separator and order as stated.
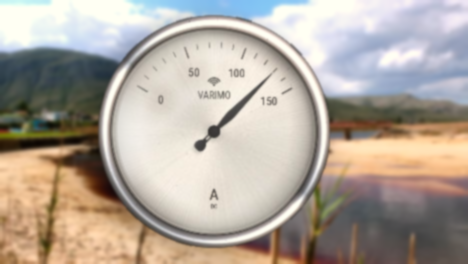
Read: 130,A
